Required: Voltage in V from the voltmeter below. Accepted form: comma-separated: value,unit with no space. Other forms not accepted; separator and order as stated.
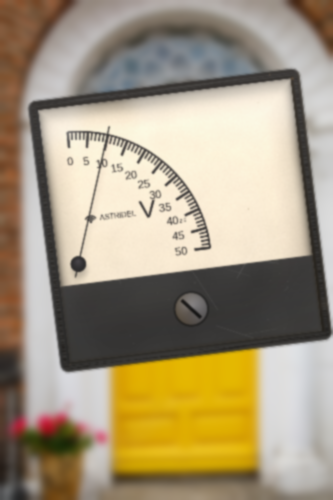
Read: 10,V
